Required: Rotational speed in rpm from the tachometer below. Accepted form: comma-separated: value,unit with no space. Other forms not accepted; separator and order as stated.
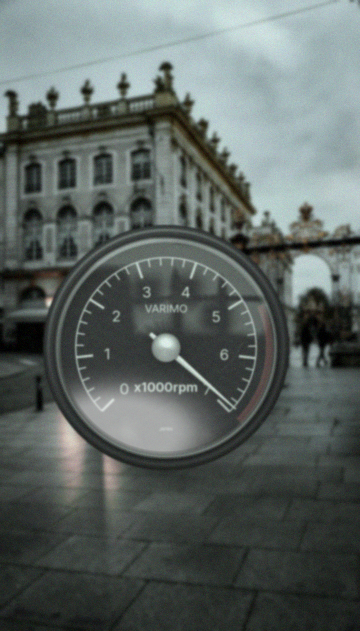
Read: 6900,rpm
